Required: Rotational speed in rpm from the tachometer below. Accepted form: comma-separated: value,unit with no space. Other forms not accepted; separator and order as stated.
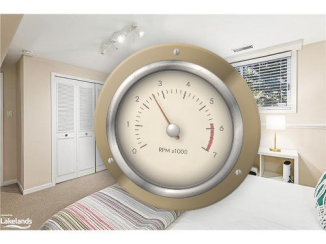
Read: 2600,rpm
